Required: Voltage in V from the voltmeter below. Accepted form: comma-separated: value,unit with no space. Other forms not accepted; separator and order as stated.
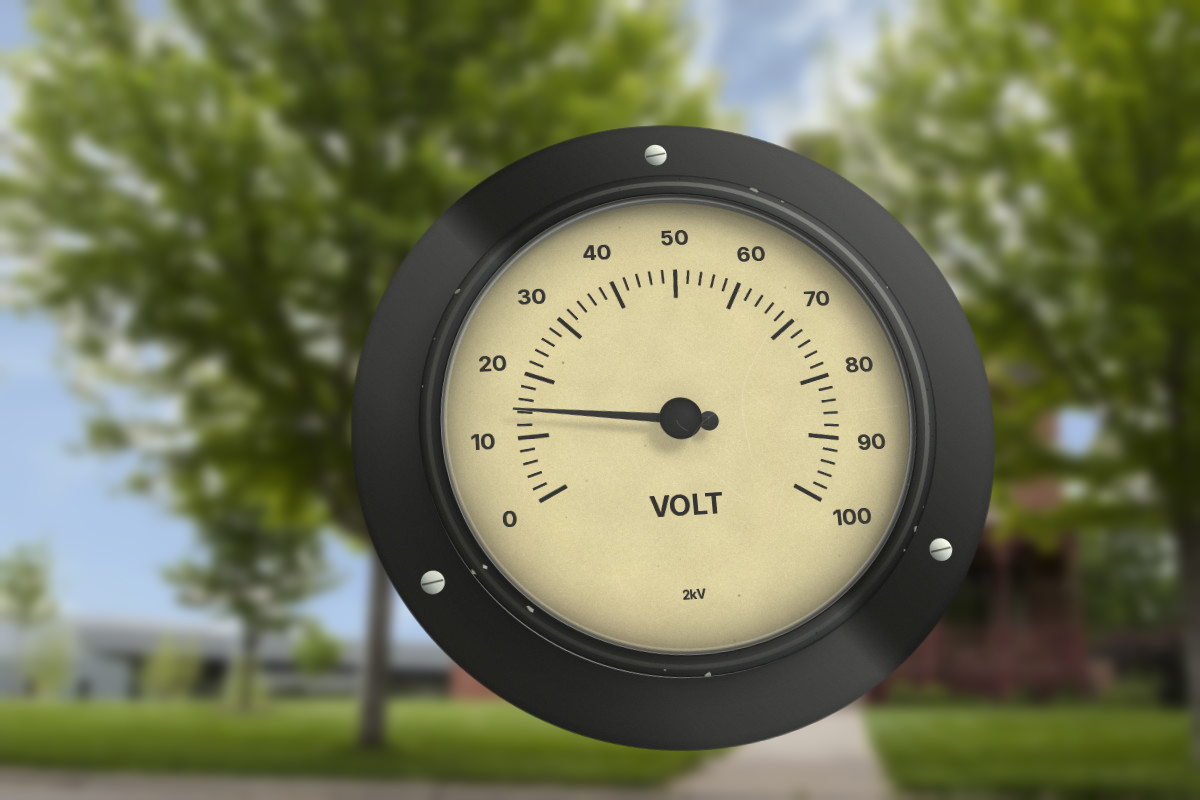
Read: 14,V
